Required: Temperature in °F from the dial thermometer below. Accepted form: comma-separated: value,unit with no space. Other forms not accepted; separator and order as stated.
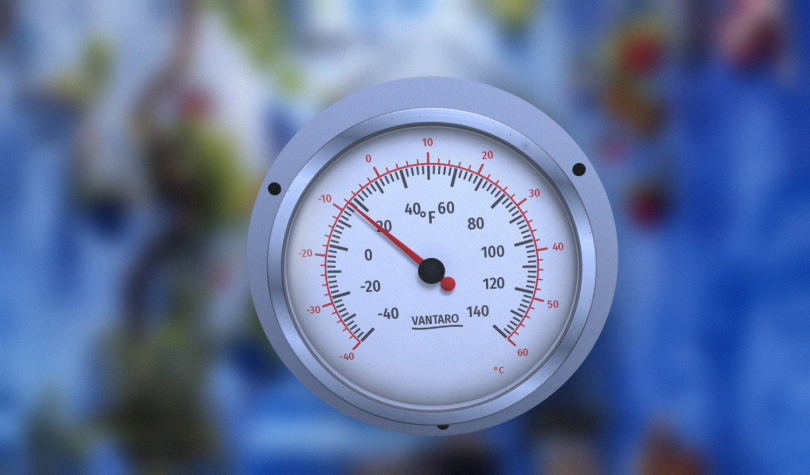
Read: 18,°F
